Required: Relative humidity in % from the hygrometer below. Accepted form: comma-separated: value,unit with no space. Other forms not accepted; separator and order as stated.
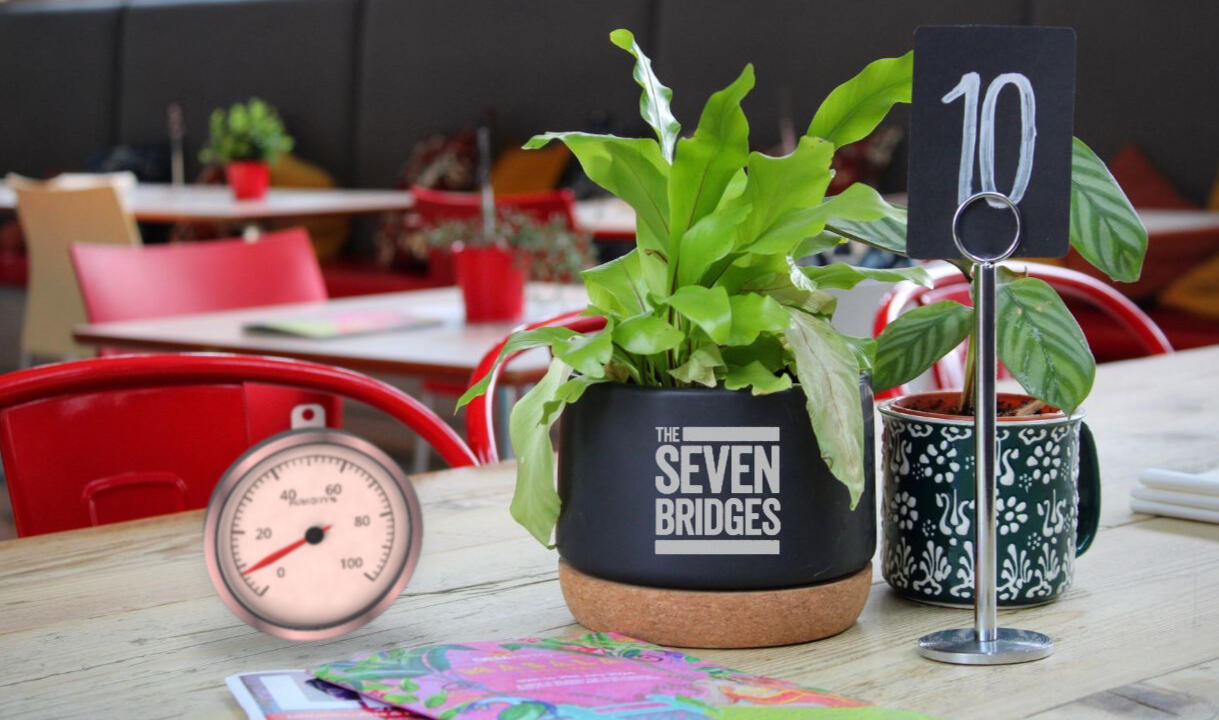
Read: 8,%
